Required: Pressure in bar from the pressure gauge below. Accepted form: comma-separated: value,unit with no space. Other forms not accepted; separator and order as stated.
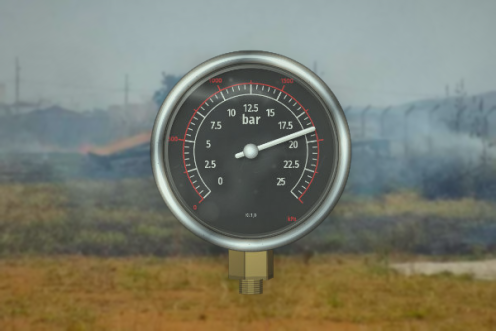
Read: 19,bar
